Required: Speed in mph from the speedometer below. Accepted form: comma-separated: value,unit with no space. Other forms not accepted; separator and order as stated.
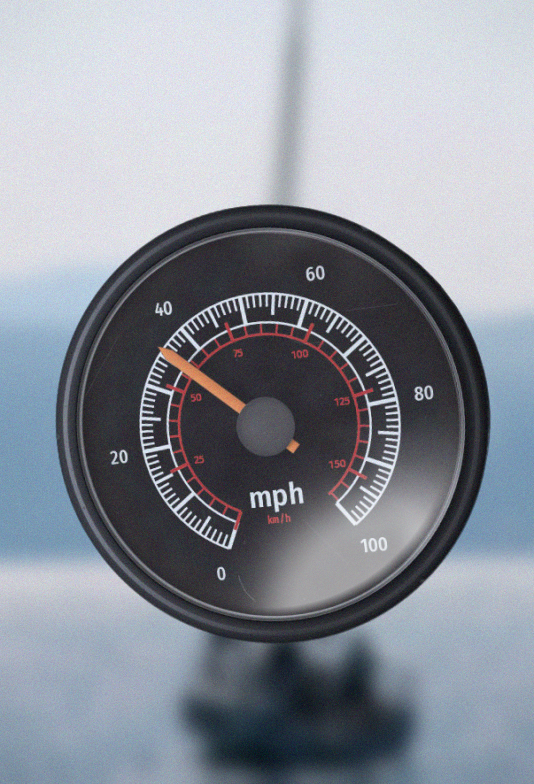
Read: 36,mph
